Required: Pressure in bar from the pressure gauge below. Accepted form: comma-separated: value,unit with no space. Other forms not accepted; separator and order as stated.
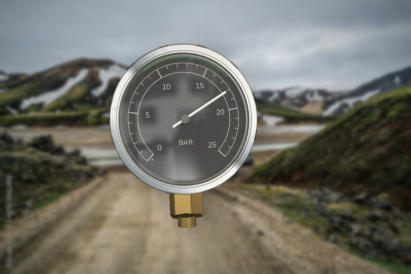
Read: 18,bar
